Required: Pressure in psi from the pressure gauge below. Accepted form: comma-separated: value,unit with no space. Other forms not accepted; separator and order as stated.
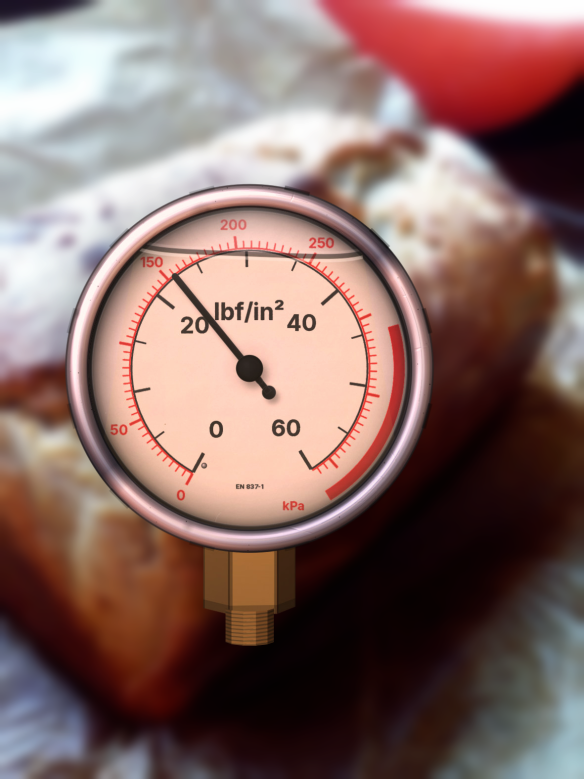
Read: 22.5,psi
